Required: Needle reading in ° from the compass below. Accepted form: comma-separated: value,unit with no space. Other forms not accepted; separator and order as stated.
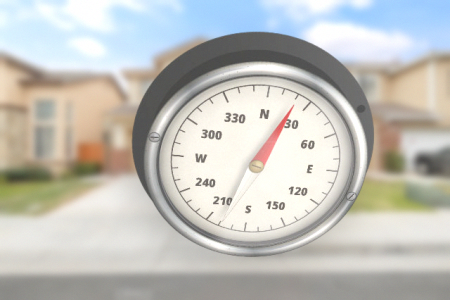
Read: 20,°
